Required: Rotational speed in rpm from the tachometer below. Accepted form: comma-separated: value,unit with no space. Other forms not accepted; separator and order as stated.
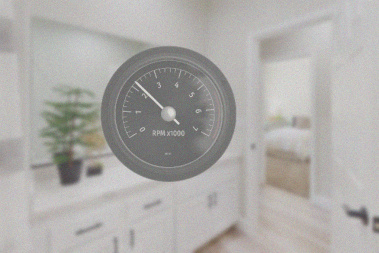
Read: 2200,rpm
